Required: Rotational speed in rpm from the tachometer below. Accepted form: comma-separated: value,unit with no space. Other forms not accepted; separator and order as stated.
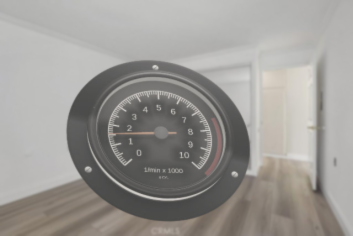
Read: 1500,rpm
